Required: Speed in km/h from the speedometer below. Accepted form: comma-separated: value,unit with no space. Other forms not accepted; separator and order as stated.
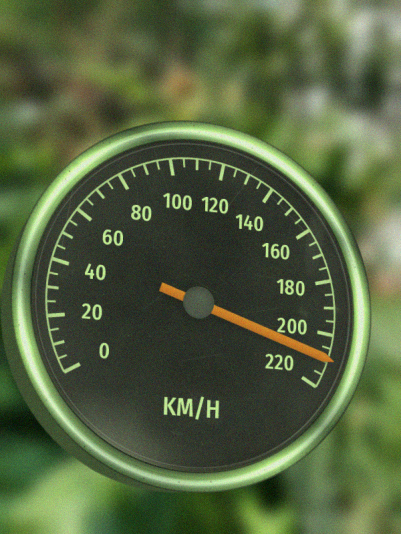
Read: 210,km/h
